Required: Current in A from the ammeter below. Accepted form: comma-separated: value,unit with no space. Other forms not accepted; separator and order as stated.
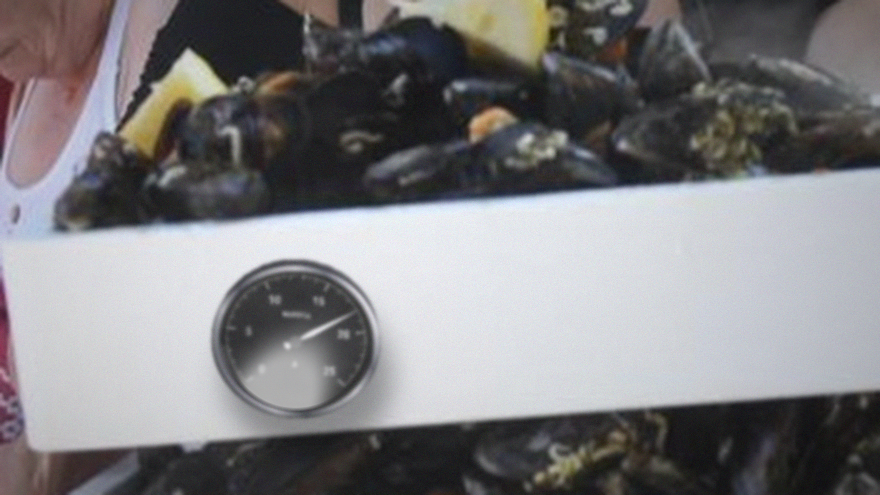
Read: 18,A
